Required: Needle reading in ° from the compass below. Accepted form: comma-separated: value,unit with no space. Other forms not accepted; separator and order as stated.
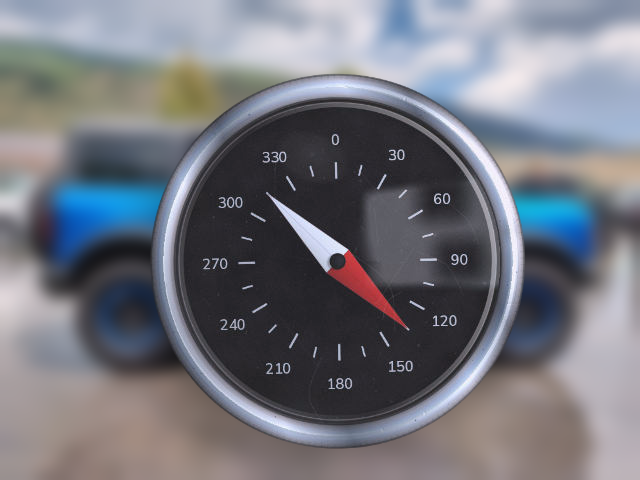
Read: 135,°
